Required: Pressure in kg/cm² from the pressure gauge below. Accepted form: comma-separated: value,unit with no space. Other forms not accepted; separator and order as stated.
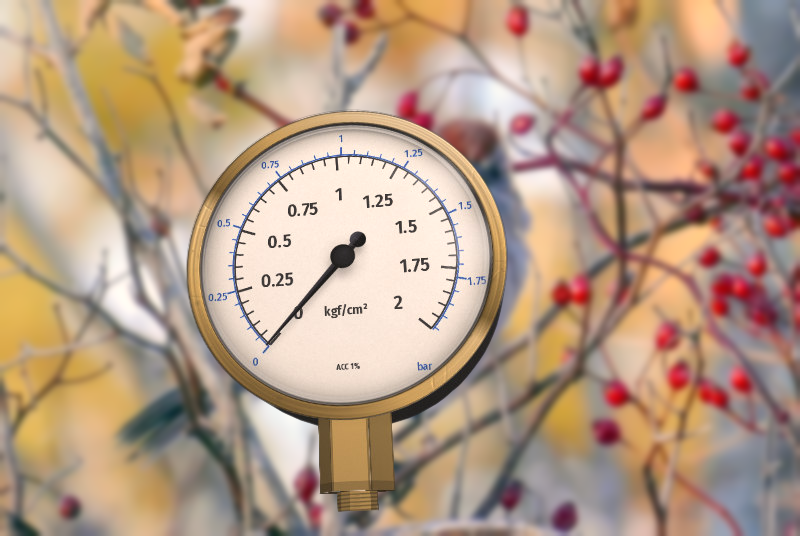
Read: 0,kg/cm²
